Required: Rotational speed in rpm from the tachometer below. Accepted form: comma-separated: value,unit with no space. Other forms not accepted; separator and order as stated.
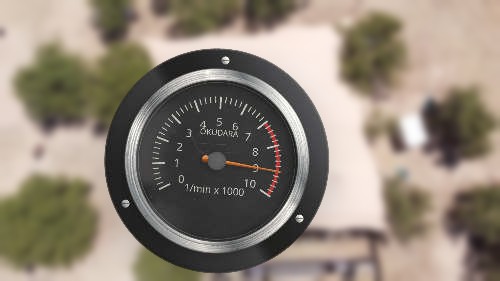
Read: 9000,rpm
